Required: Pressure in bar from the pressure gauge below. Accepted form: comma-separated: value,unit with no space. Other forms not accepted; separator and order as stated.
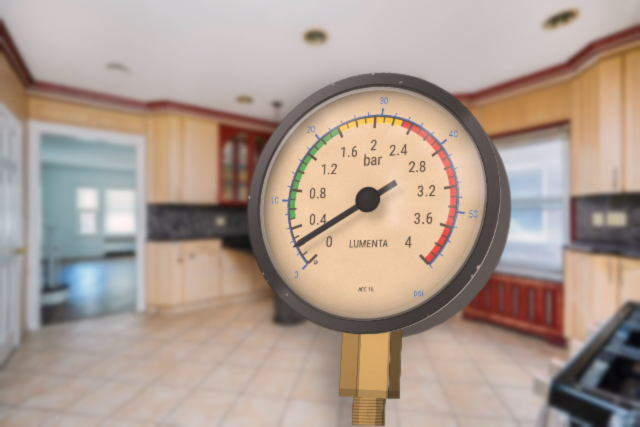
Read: 0.2,bar
